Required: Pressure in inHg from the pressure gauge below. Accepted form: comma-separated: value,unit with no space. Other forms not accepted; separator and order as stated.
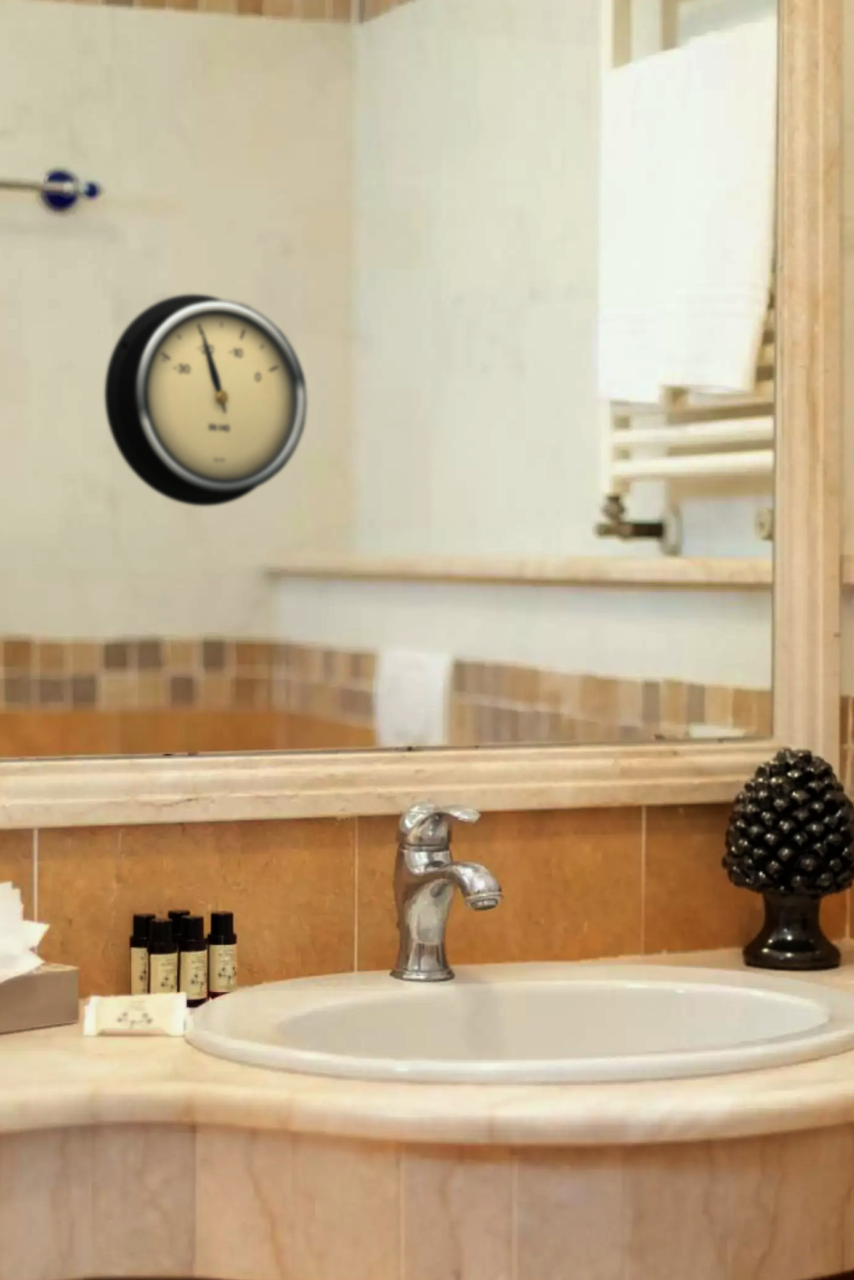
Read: -20,inHg
